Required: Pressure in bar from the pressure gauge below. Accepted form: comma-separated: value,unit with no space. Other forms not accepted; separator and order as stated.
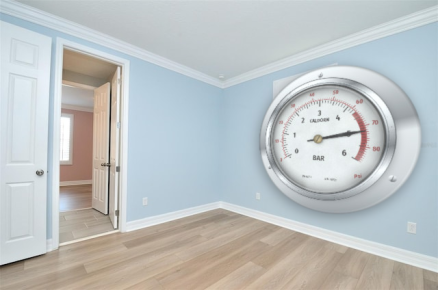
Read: 5,bar
